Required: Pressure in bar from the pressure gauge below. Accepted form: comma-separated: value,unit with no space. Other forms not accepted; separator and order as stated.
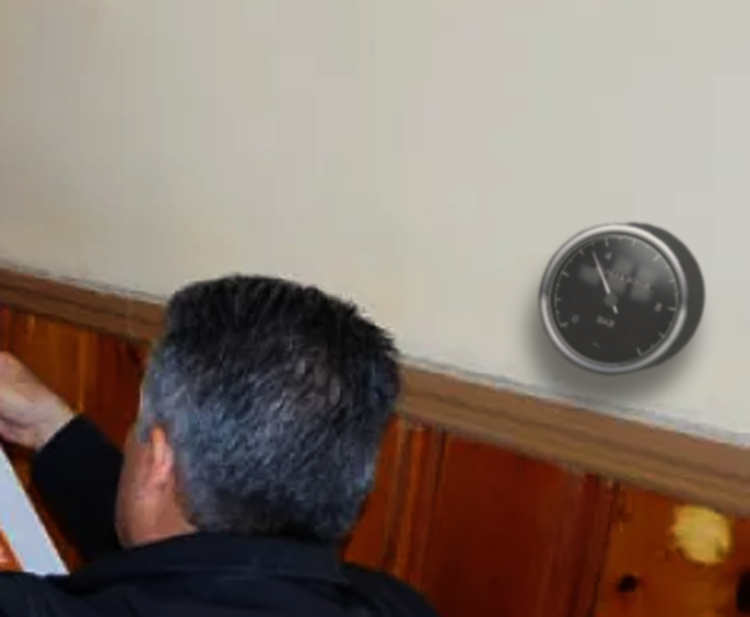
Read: 3.5,bar
